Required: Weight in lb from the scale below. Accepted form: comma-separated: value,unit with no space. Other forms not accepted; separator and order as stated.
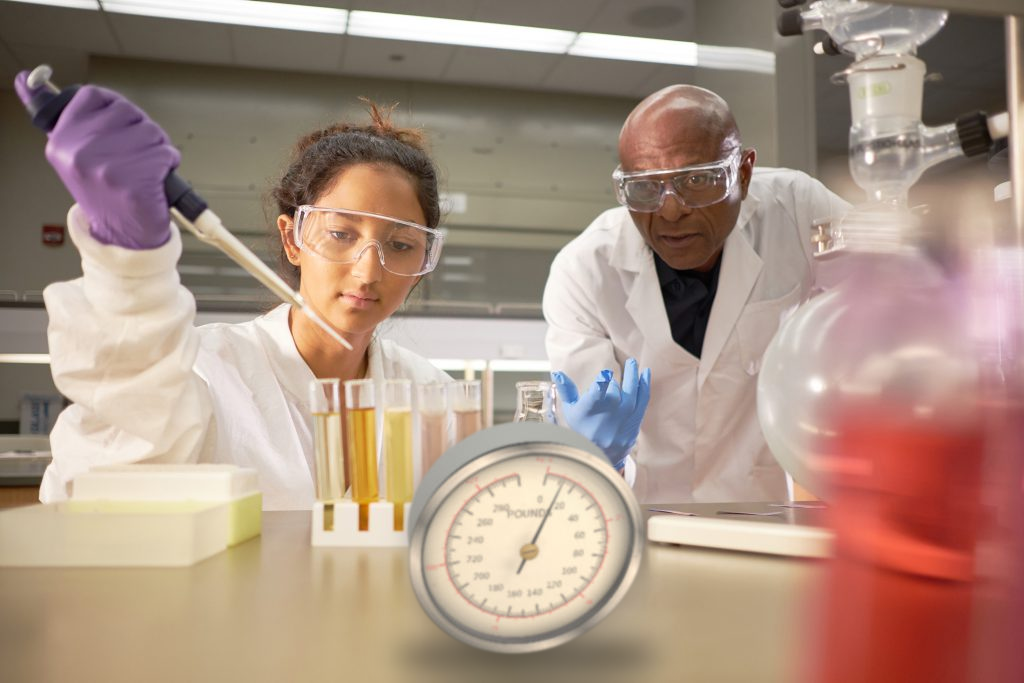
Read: 10,lb
